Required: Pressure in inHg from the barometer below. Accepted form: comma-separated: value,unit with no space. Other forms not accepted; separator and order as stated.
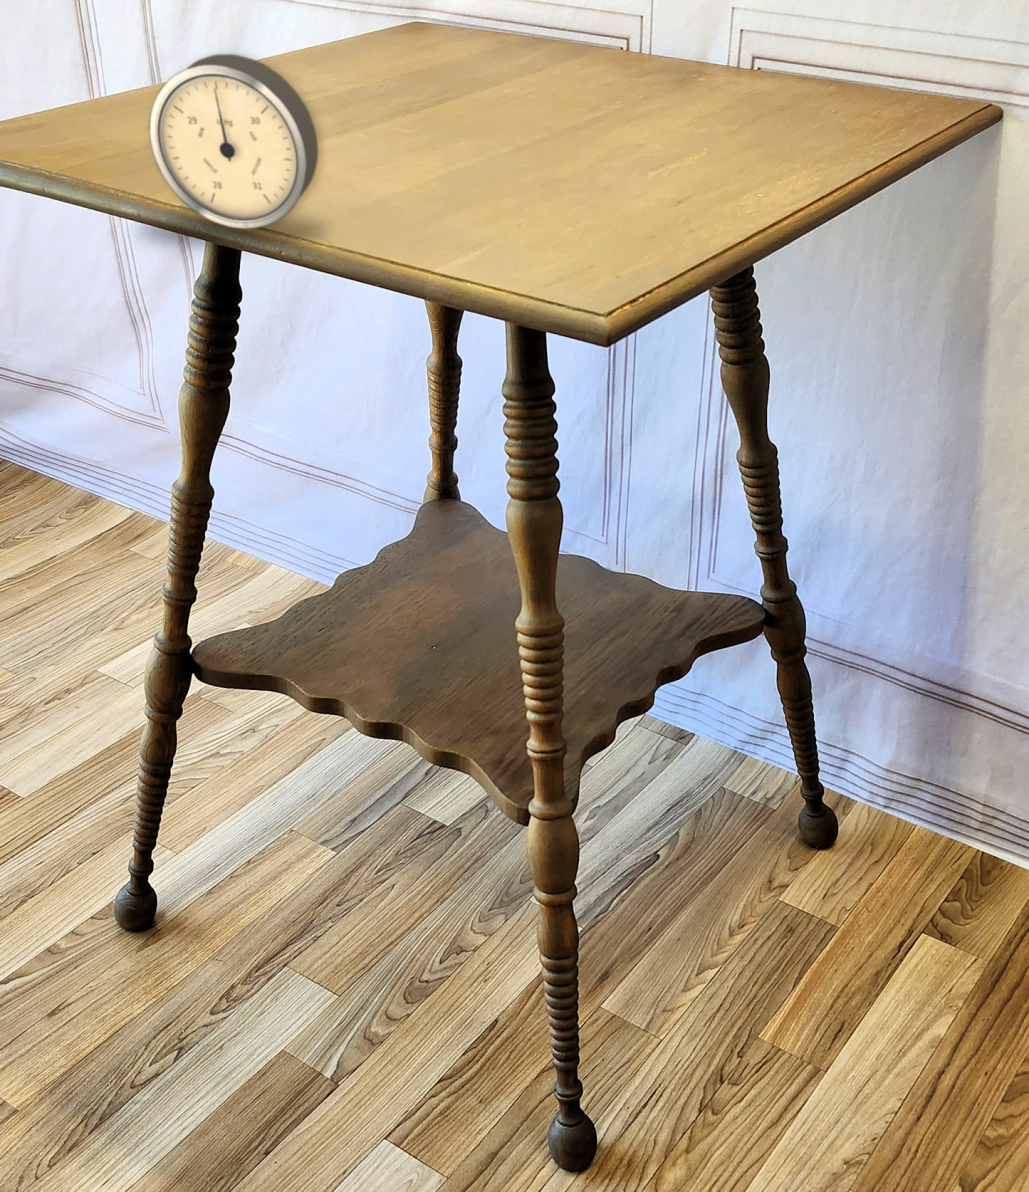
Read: 29.5,inHg
